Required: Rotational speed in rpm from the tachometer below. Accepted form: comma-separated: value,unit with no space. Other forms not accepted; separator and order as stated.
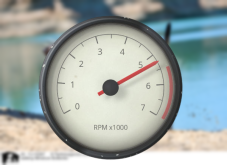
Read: 5250,rpm
